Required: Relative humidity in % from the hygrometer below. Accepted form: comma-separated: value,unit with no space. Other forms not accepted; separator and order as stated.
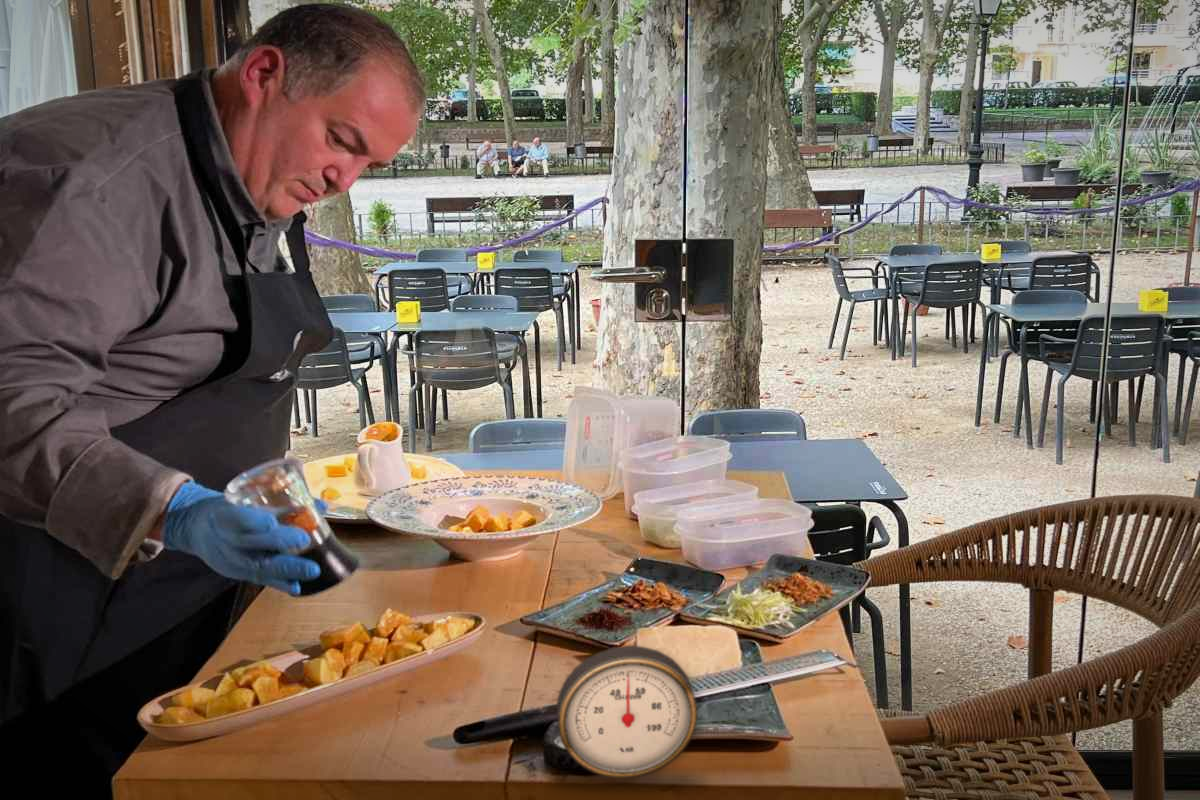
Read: 50,%
